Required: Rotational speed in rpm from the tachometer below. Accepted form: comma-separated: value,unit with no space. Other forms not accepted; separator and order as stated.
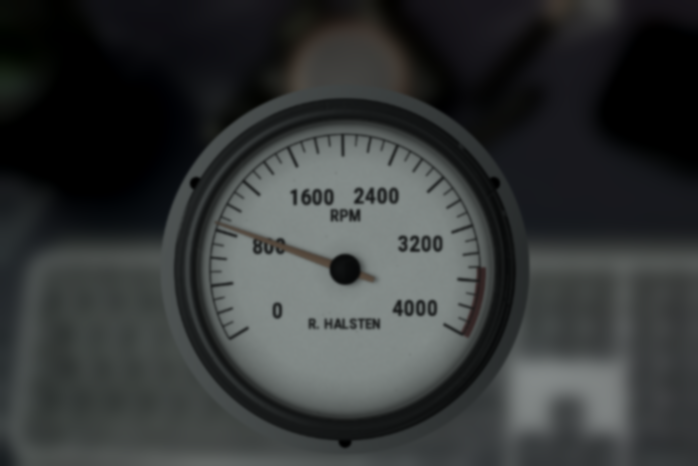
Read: 850,rpm
